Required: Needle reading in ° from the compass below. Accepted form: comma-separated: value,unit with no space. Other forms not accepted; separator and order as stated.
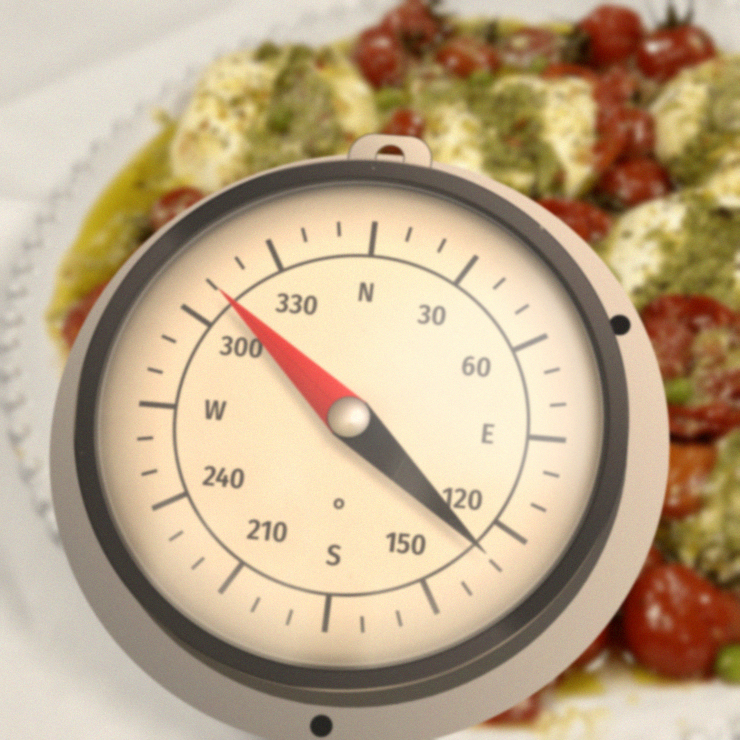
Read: 310,°
